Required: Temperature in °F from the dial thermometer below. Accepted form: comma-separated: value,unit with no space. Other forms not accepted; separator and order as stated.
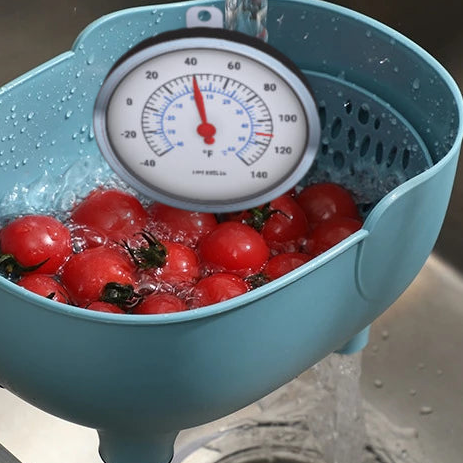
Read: 40,°F
